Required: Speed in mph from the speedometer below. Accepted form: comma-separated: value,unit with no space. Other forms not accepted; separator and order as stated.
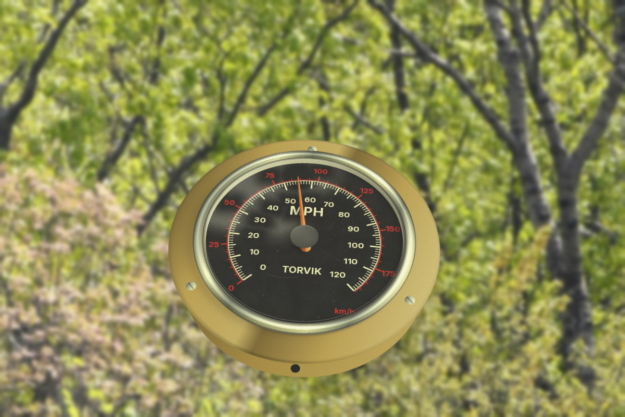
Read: 55,mph
